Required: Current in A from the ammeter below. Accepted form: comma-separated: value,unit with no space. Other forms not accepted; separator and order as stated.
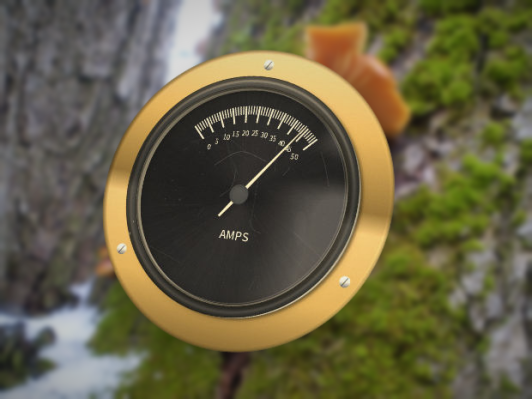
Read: 45,A
